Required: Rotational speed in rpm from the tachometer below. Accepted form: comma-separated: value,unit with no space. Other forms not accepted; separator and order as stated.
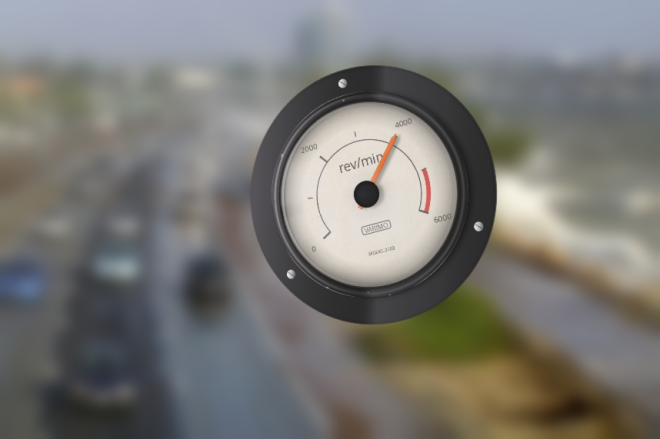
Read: 4000,rpm
